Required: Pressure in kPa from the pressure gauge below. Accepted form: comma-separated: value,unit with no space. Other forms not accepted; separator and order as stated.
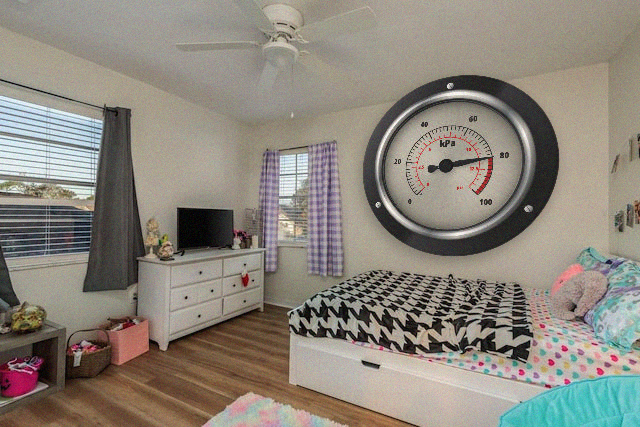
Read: 80,kPa
